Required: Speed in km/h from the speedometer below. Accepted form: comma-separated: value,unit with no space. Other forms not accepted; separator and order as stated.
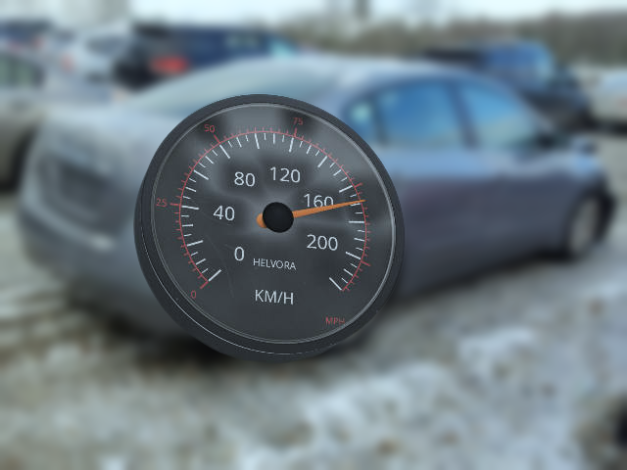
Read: 170,km/h
